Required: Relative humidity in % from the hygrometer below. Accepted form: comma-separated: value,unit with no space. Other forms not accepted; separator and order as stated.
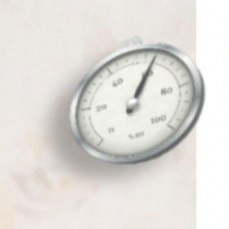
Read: 60,%
